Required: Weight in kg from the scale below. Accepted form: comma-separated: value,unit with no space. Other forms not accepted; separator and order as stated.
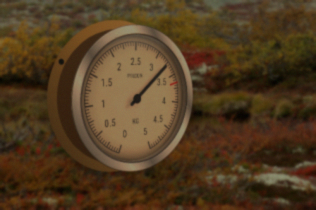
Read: 3.25,kg
